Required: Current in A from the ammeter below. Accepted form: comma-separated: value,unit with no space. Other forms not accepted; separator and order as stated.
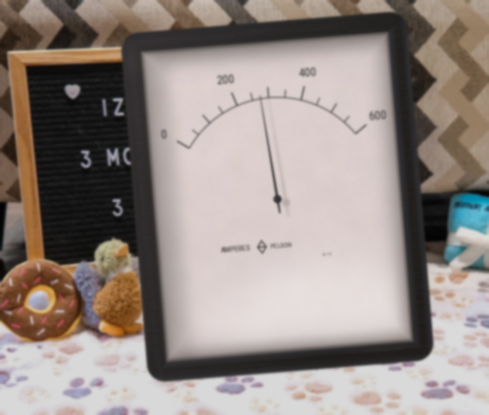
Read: 275,A
